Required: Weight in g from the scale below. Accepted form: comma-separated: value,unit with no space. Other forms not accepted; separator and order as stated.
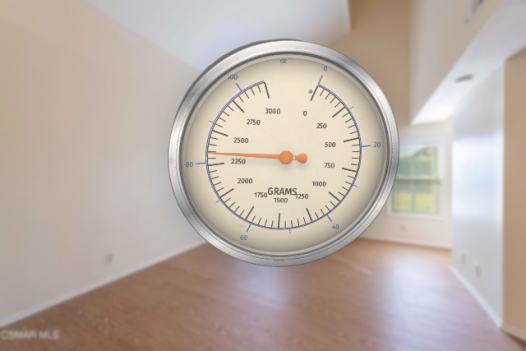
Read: 2350,g
